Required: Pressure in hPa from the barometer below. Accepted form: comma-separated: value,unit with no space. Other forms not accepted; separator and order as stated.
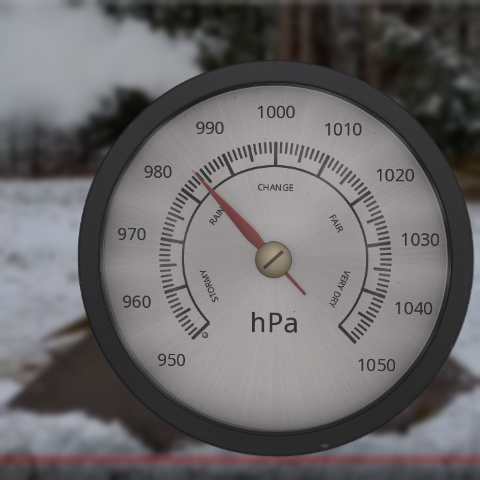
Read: 984,hPa
